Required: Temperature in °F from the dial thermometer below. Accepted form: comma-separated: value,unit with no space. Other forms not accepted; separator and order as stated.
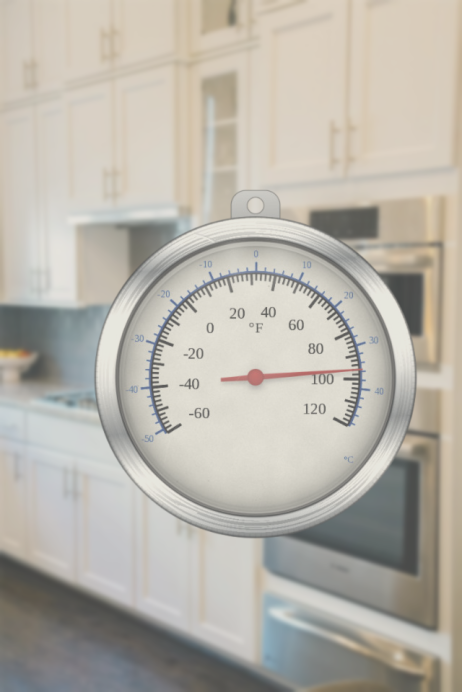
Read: 96,°F
